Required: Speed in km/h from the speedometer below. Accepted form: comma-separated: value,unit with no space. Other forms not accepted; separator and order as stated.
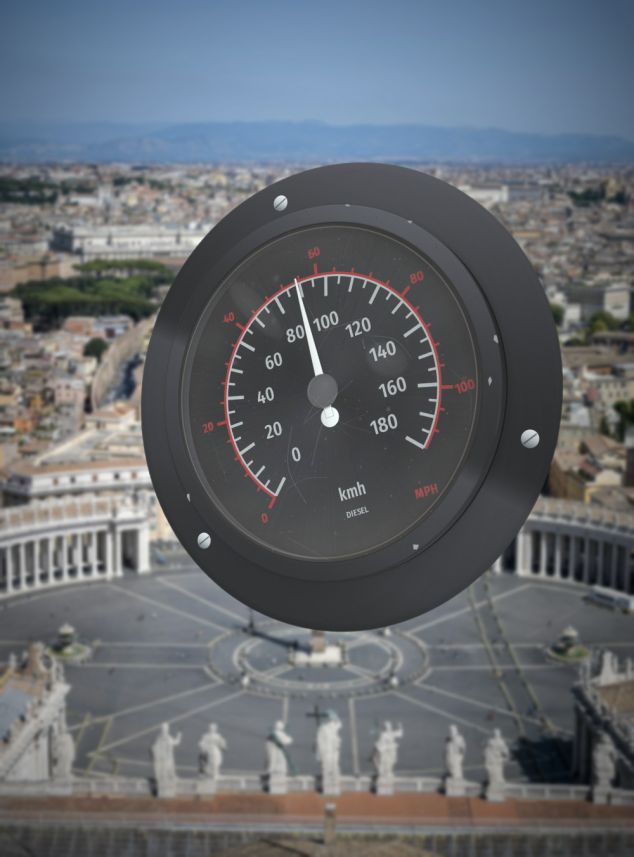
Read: 90,km/h
